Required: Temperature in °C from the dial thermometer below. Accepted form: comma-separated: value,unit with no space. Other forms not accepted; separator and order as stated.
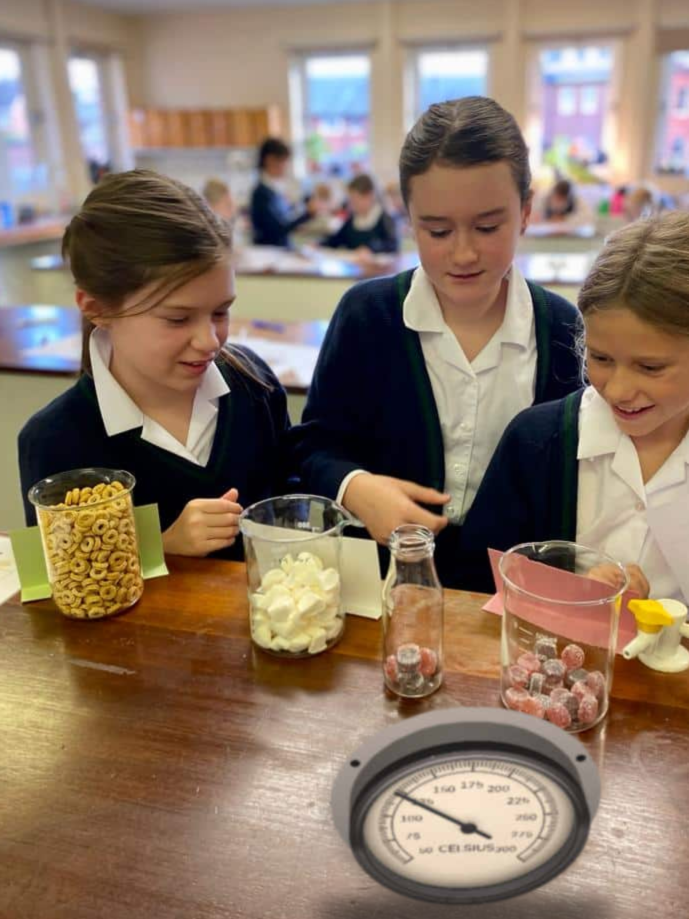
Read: 125,°C
